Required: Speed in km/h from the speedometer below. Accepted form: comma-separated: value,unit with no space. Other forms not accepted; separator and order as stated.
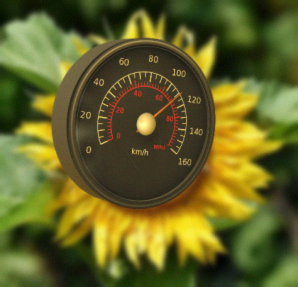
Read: 110,km/h
